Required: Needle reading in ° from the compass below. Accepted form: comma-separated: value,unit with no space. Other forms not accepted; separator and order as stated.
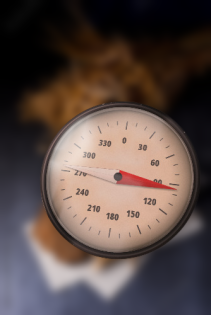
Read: 95,°
